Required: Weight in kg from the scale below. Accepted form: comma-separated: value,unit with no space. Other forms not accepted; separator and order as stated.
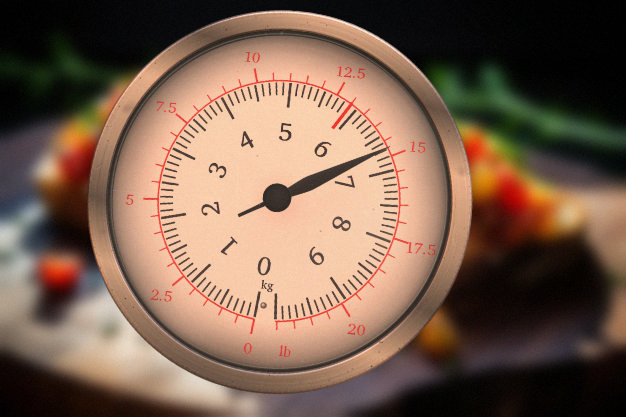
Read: 6.7,kg
